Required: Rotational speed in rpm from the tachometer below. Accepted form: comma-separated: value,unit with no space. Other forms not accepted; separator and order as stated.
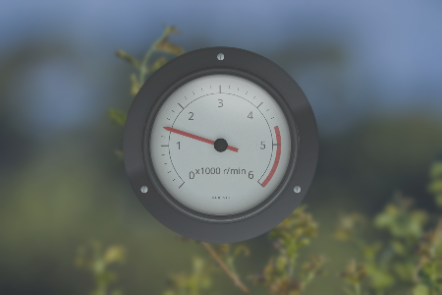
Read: 1400,rpm
